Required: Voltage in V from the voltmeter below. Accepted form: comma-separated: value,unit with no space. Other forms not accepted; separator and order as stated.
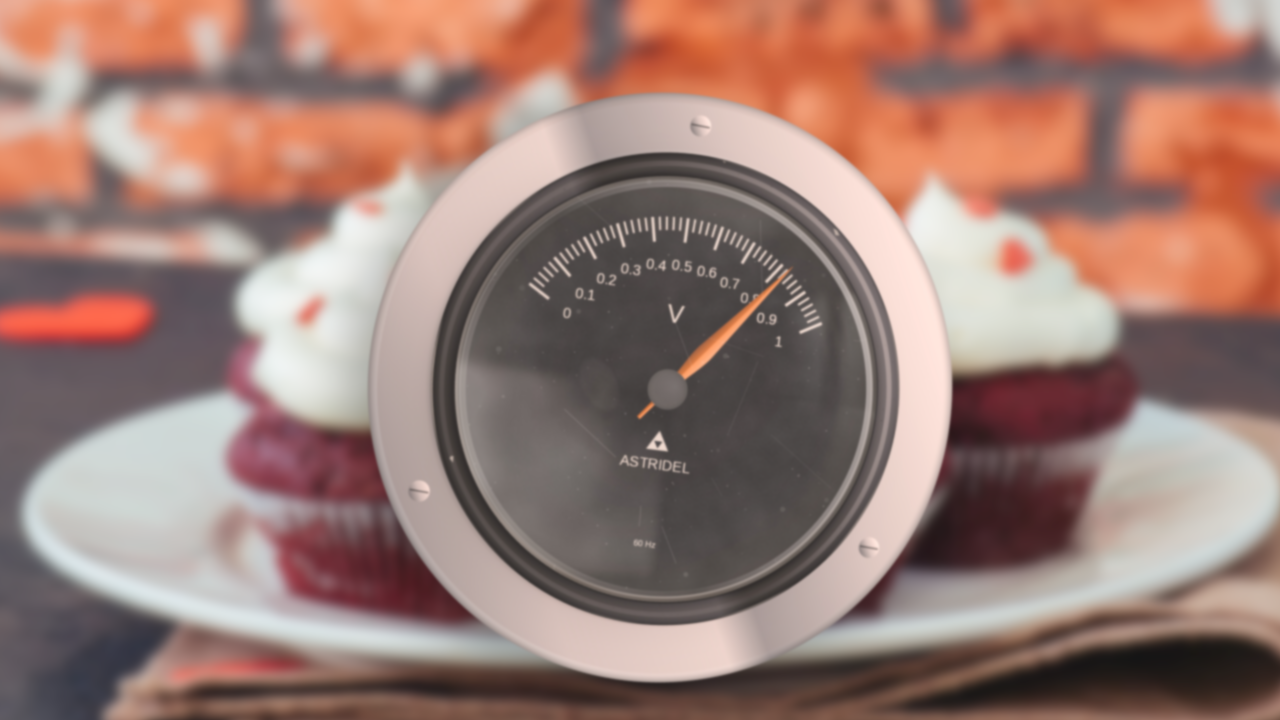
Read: 0.82,V
